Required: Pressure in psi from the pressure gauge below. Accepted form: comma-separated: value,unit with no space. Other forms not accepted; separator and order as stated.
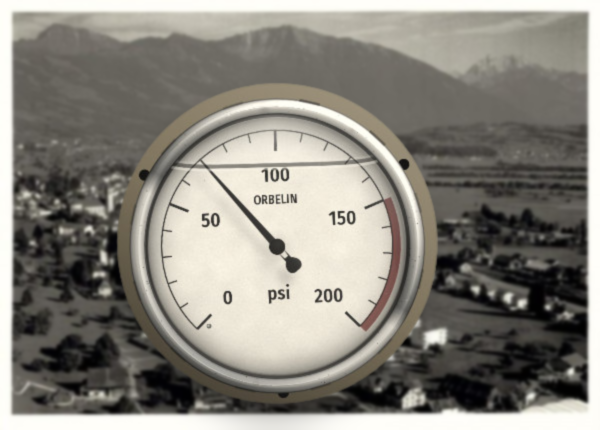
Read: 70,psi
